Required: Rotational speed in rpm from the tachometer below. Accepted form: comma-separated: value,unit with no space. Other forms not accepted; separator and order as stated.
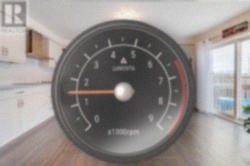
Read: 1500,rpm
